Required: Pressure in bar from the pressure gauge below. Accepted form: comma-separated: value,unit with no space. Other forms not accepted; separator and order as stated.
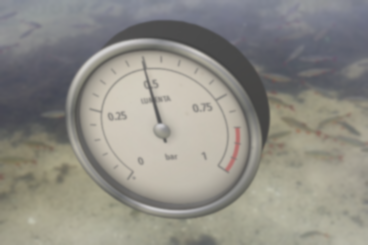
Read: 0.5,bar
